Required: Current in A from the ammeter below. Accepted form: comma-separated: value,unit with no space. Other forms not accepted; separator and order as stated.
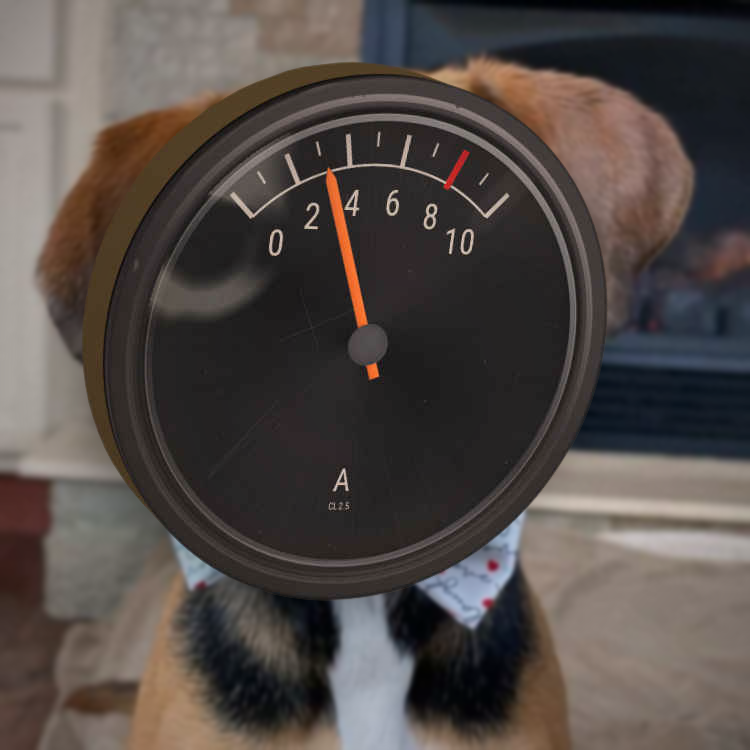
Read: 3,A
